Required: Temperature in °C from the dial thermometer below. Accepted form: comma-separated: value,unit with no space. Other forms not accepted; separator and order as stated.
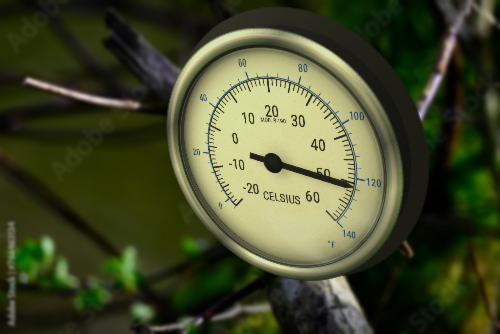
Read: 50,°C
